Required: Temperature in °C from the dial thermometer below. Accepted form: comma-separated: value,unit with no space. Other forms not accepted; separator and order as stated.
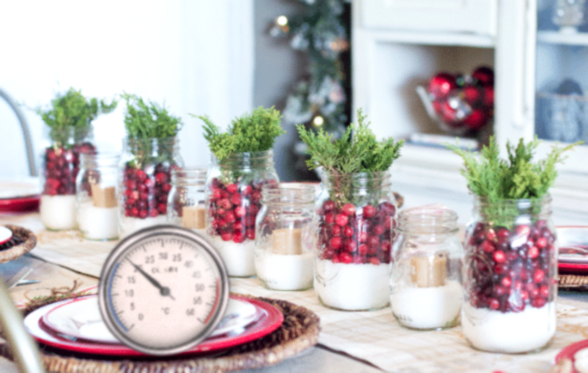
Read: 20,°C
